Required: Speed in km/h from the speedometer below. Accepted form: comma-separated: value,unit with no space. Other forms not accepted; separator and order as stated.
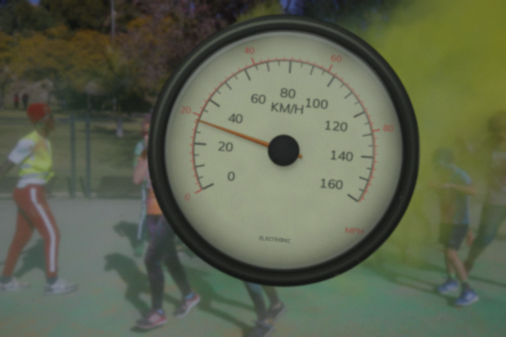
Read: 30,km/h
